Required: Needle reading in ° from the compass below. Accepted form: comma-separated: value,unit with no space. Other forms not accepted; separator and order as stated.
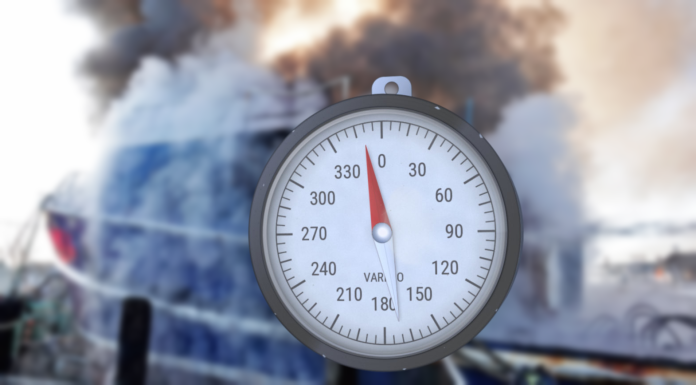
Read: 350,°
